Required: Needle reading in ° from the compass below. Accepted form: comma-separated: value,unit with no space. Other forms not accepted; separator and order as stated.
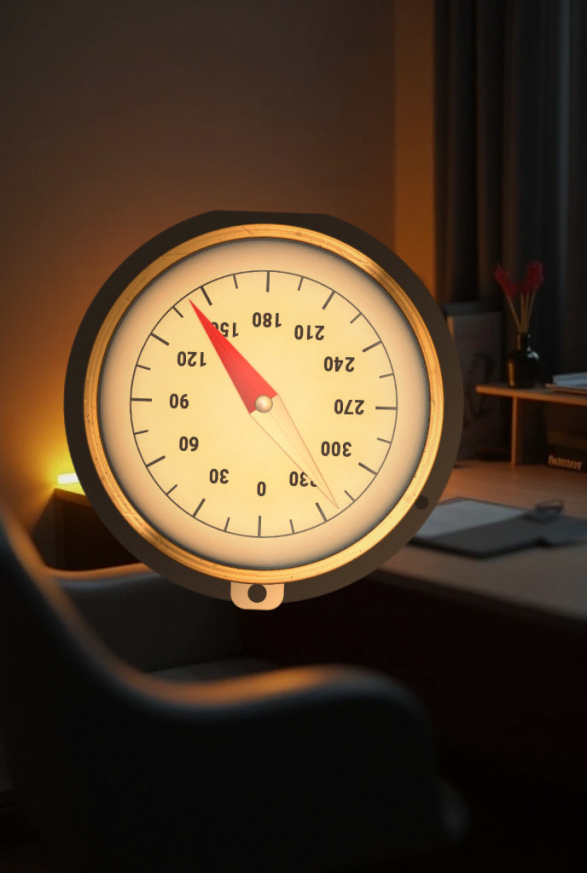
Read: 142.5,°
